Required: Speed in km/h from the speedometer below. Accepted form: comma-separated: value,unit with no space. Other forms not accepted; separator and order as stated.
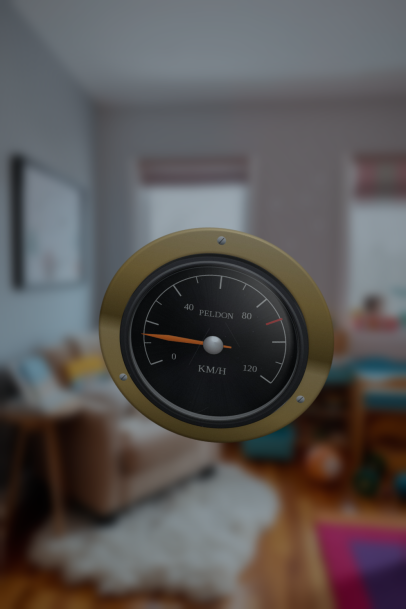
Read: 15,km/h
